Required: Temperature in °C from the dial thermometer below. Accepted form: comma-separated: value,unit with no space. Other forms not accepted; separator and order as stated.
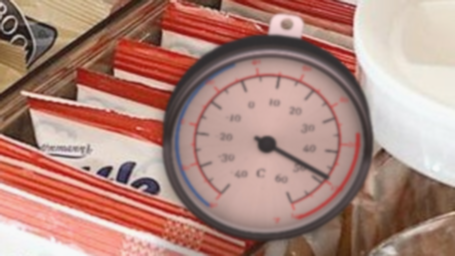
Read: 47.5,°C
